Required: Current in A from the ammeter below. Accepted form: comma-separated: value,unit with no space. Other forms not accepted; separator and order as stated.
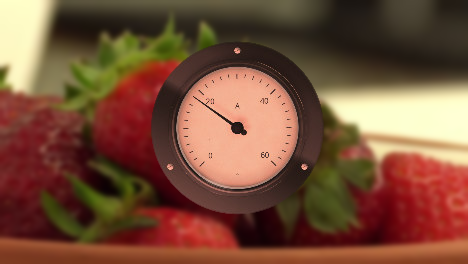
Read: 18,A
